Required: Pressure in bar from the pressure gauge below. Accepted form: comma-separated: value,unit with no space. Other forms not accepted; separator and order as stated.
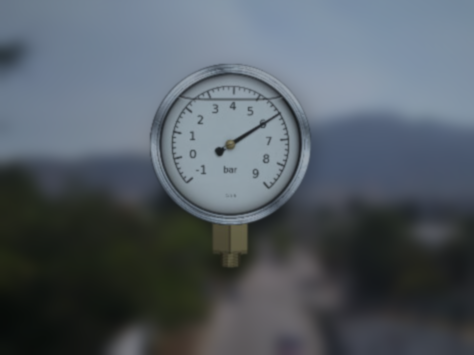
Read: 6,bar
